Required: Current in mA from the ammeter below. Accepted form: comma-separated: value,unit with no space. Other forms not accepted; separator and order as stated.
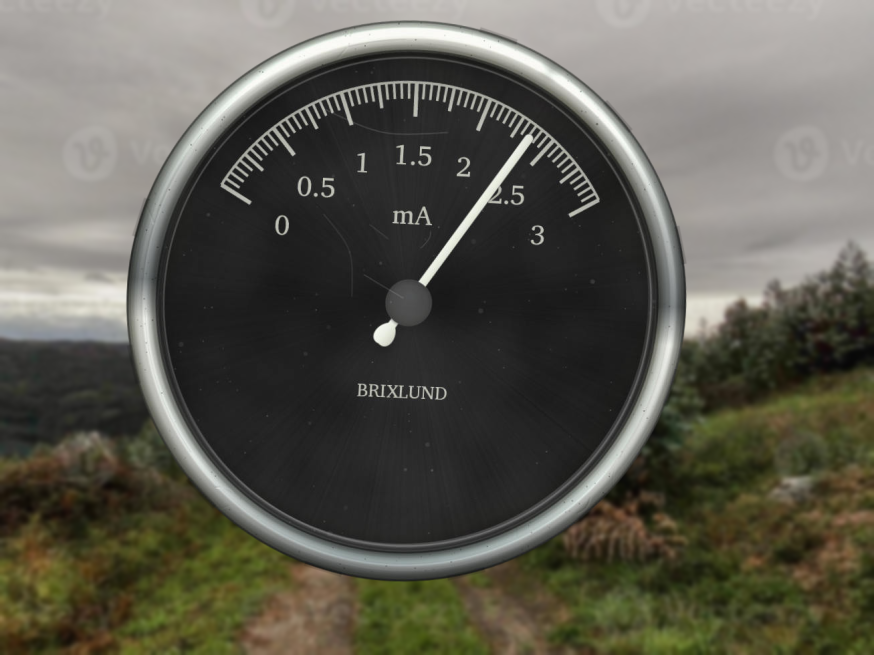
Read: 2.35,mA
